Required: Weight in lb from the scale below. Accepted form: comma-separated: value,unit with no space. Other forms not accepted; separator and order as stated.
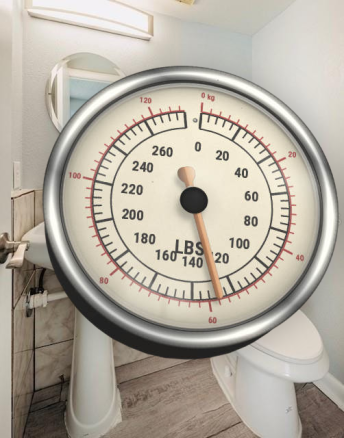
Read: 128,lb
